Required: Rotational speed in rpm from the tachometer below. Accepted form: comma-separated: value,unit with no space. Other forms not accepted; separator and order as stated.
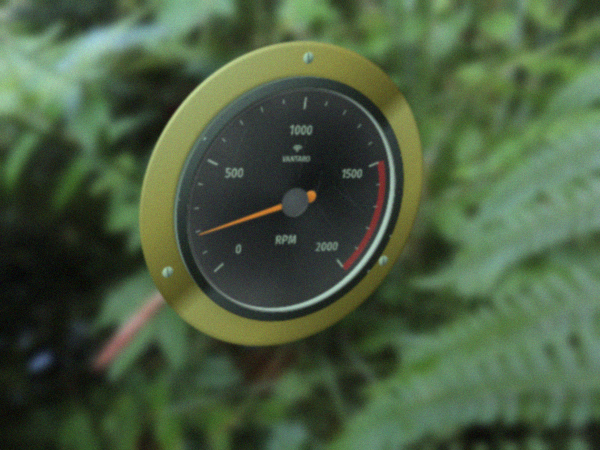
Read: 200,rpm
